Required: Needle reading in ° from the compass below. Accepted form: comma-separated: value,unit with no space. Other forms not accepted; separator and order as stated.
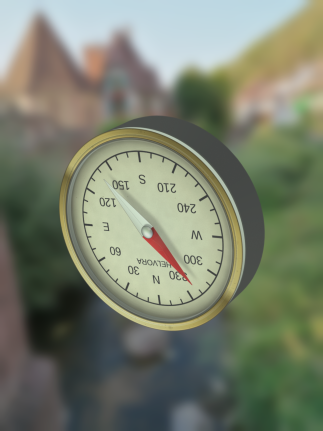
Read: 320,°
